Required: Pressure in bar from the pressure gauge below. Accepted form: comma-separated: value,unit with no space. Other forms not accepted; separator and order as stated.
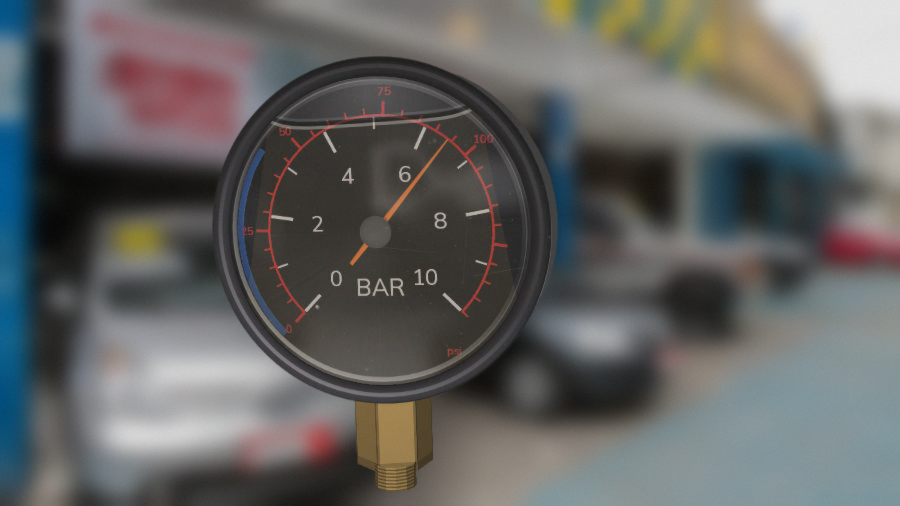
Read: 6.5,bar
